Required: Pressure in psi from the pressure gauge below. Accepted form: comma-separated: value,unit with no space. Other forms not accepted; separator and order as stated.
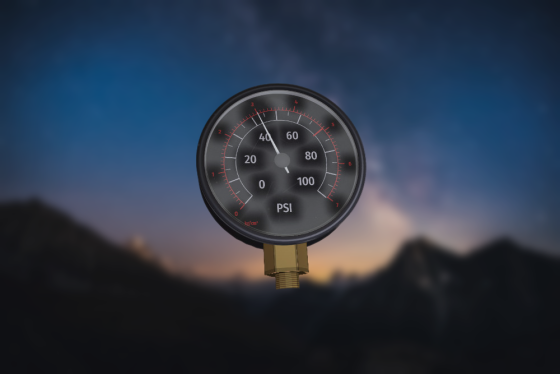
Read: 42.5,psi
